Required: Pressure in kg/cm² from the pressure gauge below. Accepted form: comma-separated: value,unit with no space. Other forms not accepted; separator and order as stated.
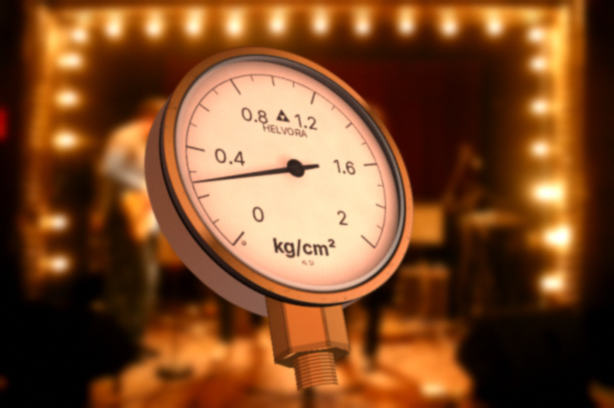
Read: 0.25,kg/cm²
